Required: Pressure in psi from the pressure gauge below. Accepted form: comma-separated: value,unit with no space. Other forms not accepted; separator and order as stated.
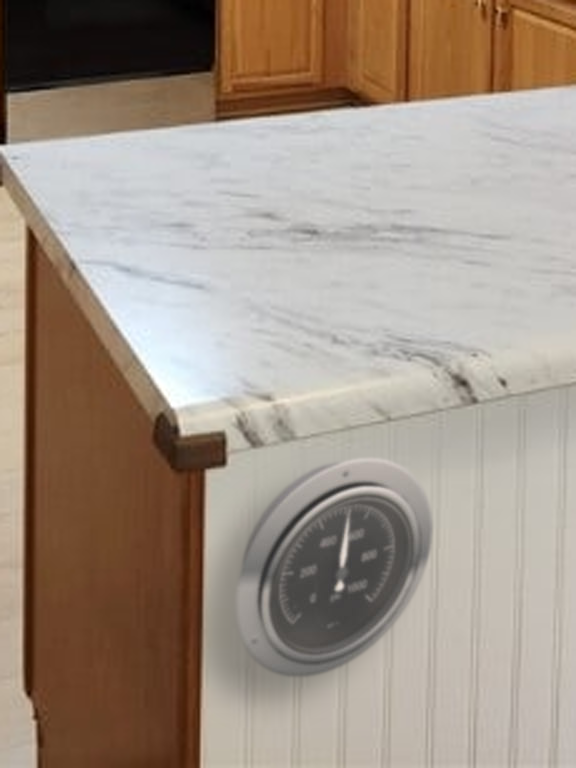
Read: 500,psi
